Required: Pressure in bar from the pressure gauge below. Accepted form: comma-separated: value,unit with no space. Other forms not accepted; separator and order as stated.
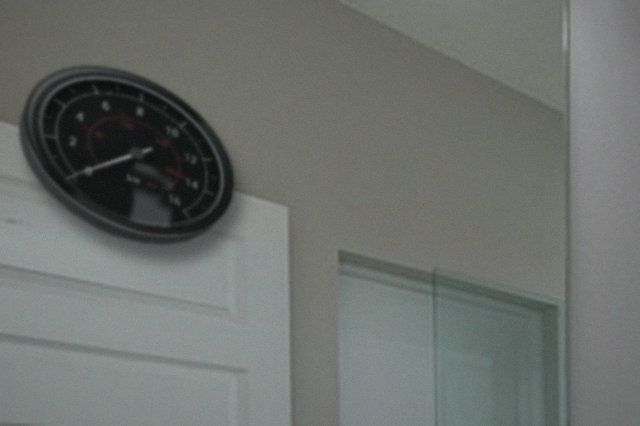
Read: 0,bar
